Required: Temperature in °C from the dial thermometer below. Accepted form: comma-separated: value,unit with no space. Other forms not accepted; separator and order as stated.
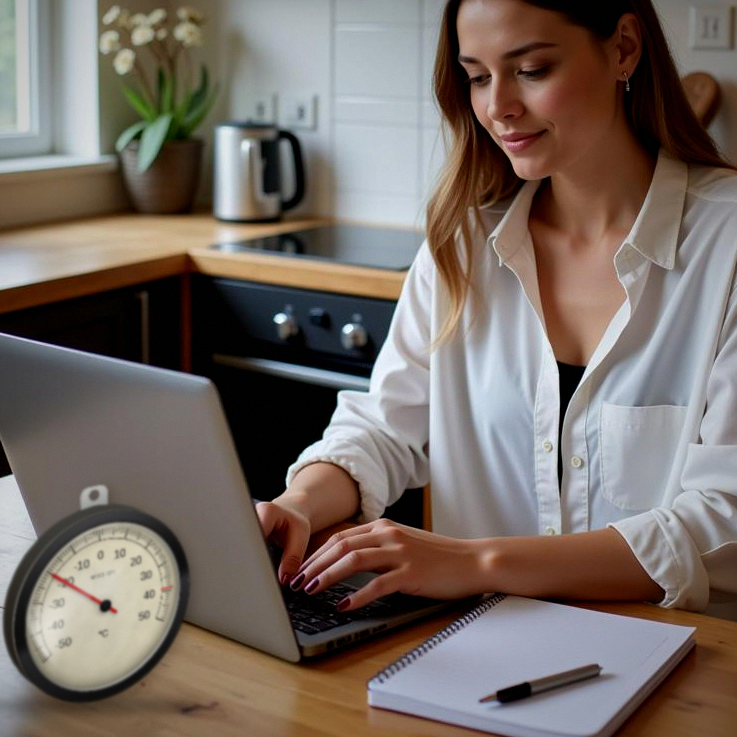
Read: -20,°C
